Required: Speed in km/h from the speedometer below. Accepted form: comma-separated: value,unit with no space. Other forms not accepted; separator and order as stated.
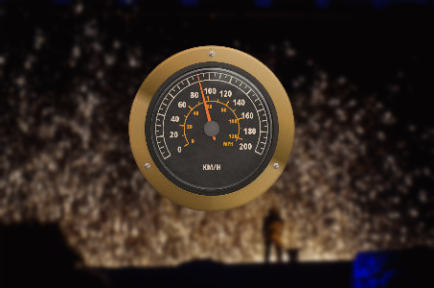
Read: 90,km/h
